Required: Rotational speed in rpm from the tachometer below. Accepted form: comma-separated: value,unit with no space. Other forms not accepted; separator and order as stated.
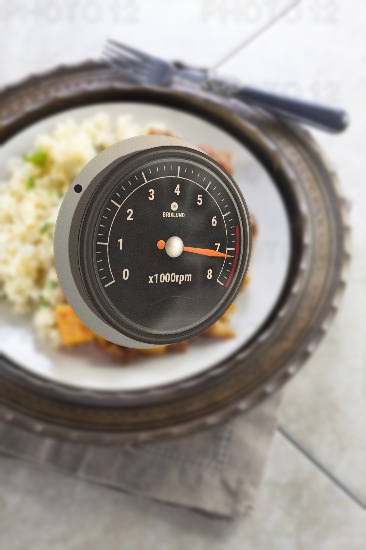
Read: 7200,rpm
